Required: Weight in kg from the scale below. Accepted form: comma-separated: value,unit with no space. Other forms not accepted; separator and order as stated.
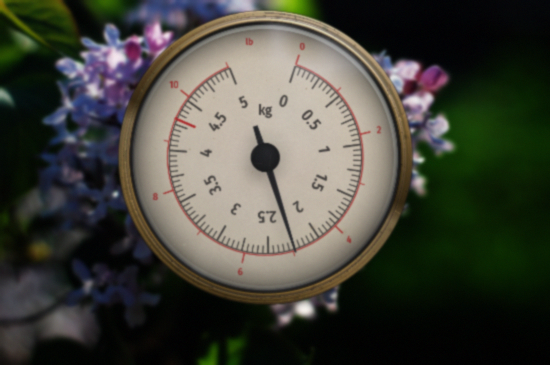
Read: 2.25,kg
